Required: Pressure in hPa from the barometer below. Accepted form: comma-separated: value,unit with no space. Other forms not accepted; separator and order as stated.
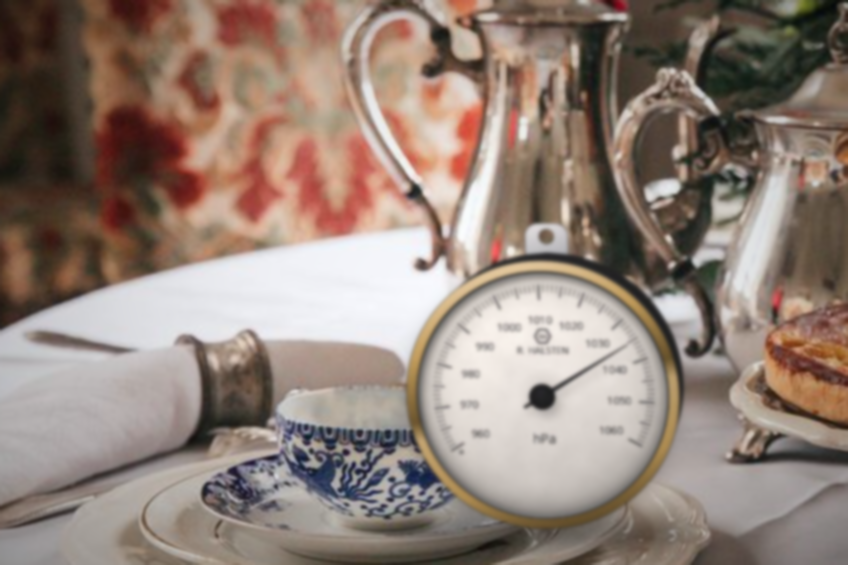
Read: 1035,hPa
